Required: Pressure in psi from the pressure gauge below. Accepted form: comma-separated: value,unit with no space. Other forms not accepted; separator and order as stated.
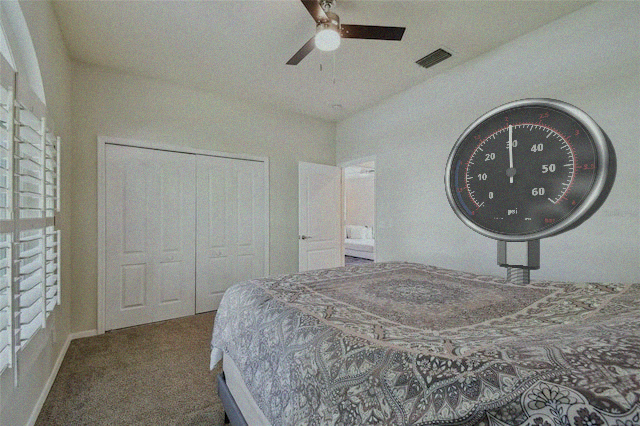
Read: 30,psi
